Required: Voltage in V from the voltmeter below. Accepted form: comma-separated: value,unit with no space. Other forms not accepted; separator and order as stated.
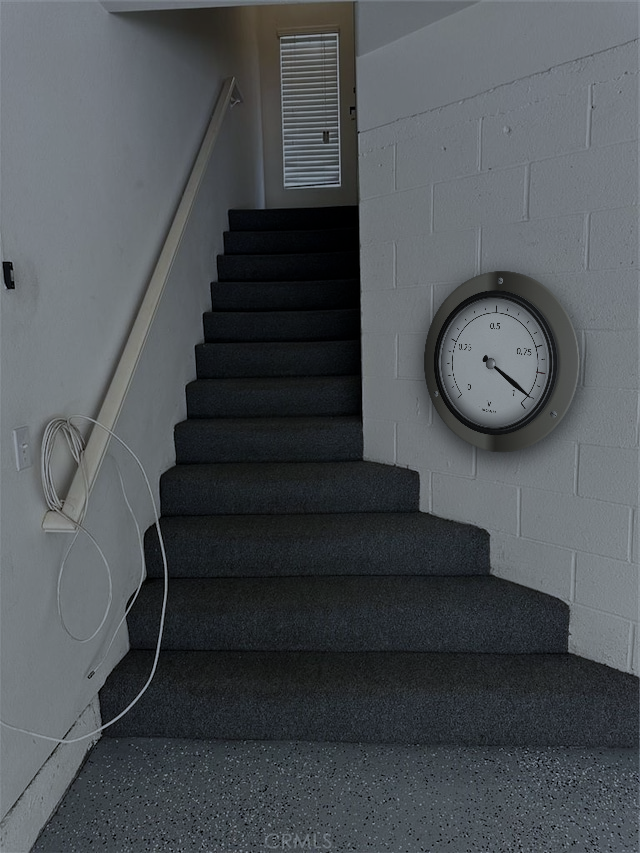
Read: 0.95,V
